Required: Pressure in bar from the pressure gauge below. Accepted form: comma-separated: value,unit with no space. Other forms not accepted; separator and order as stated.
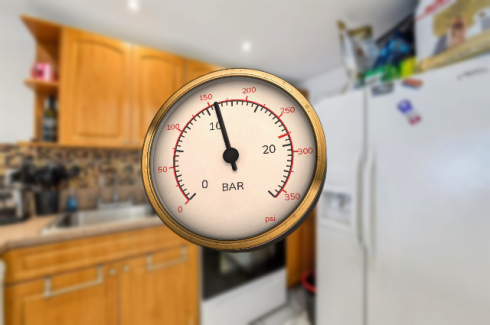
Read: 11,bar
